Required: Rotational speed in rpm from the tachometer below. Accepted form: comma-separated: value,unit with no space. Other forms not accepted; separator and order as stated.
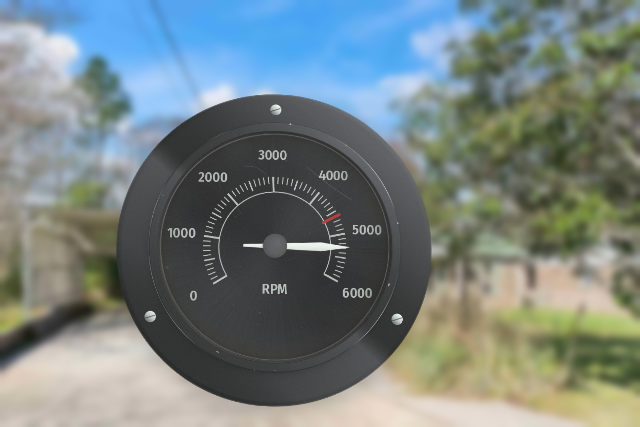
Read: 5300,rpm
